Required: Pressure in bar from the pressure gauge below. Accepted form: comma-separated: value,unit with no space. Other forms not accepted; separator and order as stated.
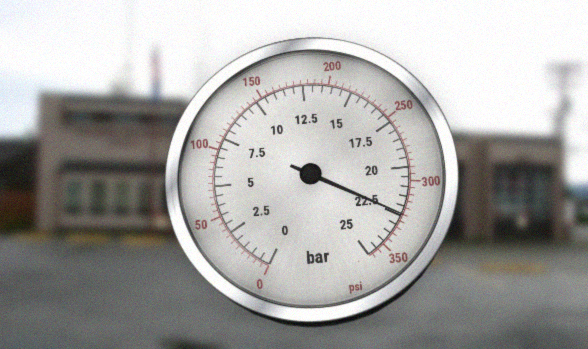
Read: 22.5,bar
